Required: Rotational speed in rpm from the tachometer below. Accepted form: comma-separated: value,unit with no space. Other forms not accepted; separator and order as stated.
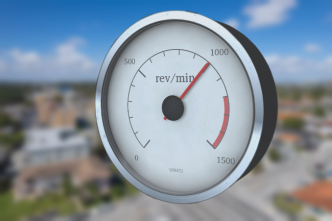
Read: 1000,rpm
